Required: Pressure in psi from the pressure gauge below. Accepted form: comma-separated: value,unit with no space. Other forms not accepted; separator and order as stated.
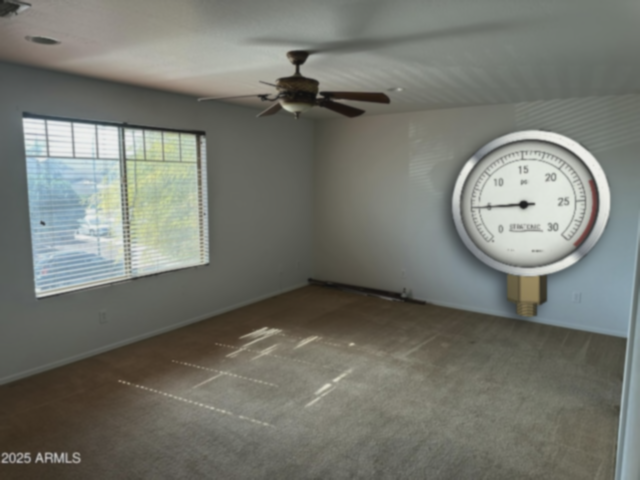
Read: 5,psi
